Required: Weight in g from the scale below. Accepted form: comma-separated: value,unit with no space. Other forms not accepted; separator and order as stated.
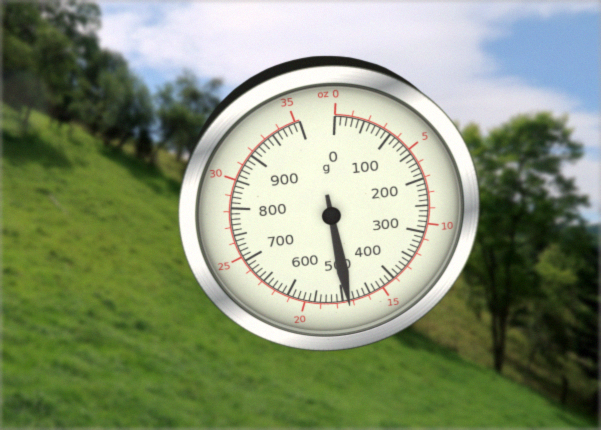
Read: 490,g
